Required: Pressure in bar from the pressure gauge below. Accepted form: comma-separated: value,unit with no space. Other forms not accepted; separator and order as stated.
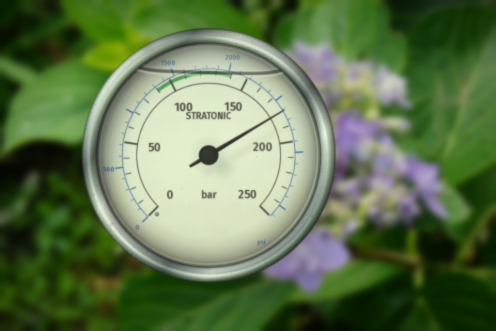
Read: 180,bar
